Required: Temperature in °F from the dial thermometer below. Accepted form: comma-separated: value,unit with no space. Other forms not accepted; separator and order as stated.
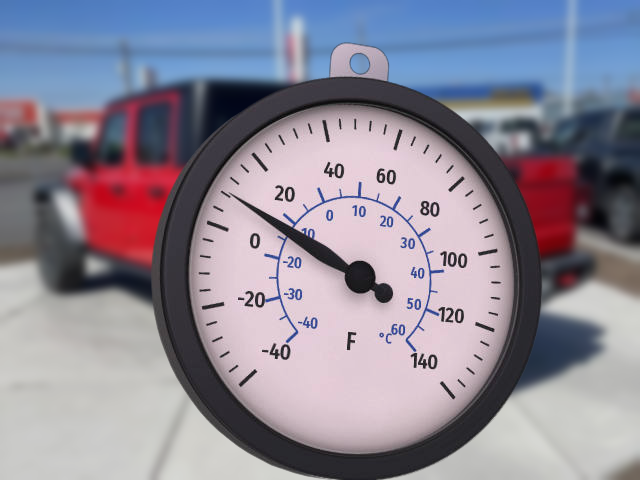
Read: 8,°F
